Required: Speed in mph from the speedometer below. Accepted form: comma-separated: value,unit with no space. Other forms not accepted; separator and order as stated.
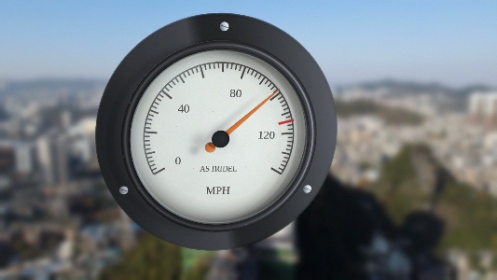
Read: 98,mph
